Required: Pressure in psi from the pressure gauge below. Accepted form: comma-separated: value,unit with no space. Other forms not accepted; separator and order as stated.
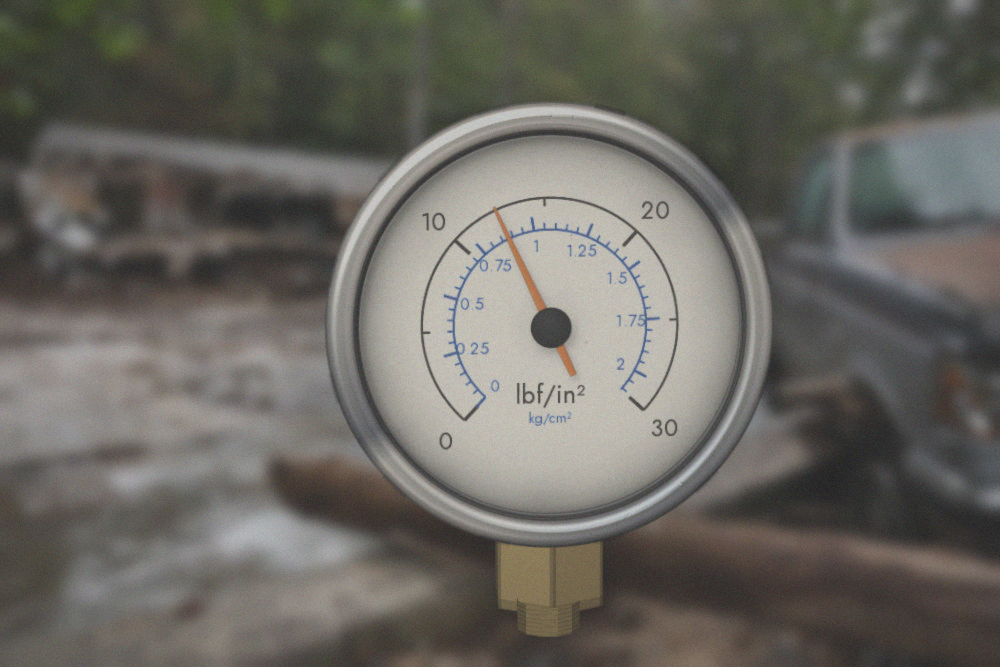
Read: 12.5,psi
